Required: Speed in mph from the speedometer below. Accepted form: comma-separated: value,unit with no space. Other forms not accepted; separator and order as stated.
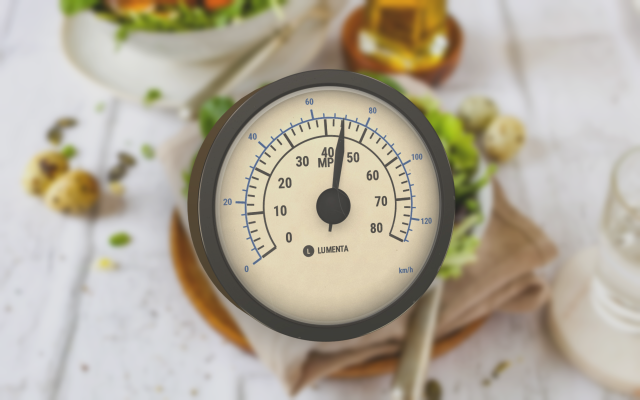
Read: 44,mph
